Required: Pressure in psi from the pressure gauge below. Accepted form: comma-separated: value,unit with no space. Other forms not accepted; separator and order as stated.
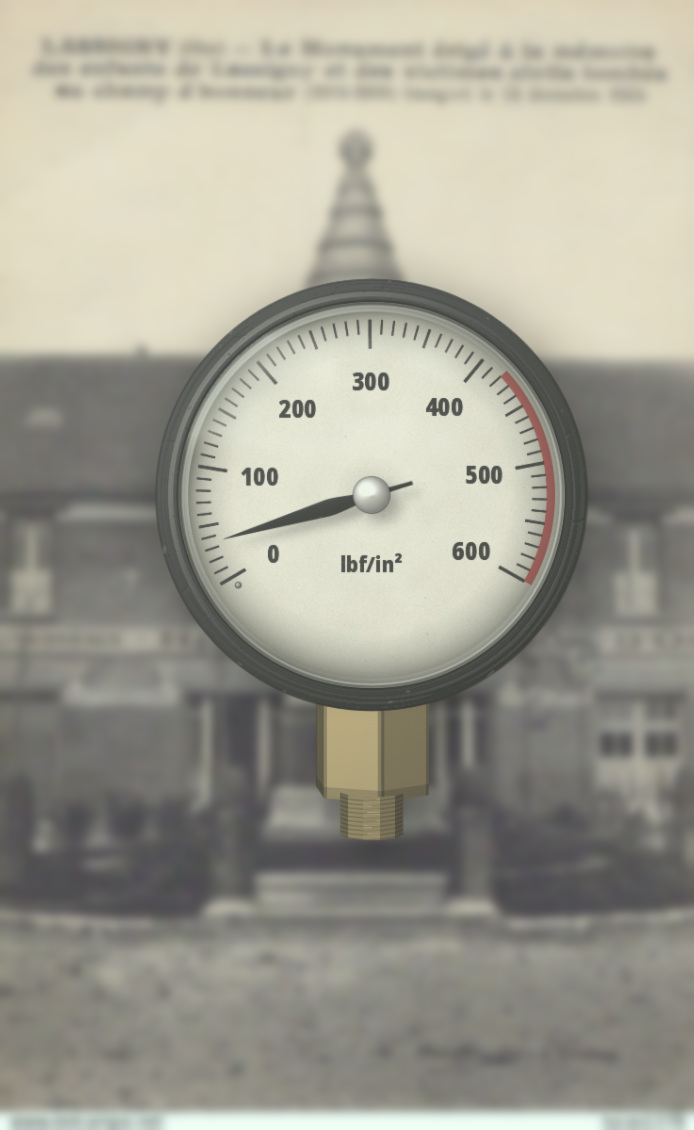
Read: 35,psi
